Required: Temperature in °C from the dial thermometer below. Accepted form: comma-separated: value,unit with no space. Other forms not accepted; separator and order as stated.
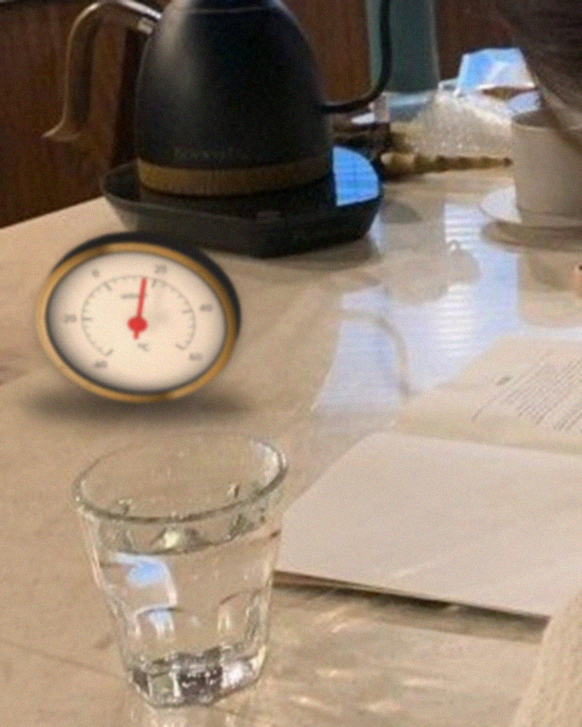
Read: 16,°C
